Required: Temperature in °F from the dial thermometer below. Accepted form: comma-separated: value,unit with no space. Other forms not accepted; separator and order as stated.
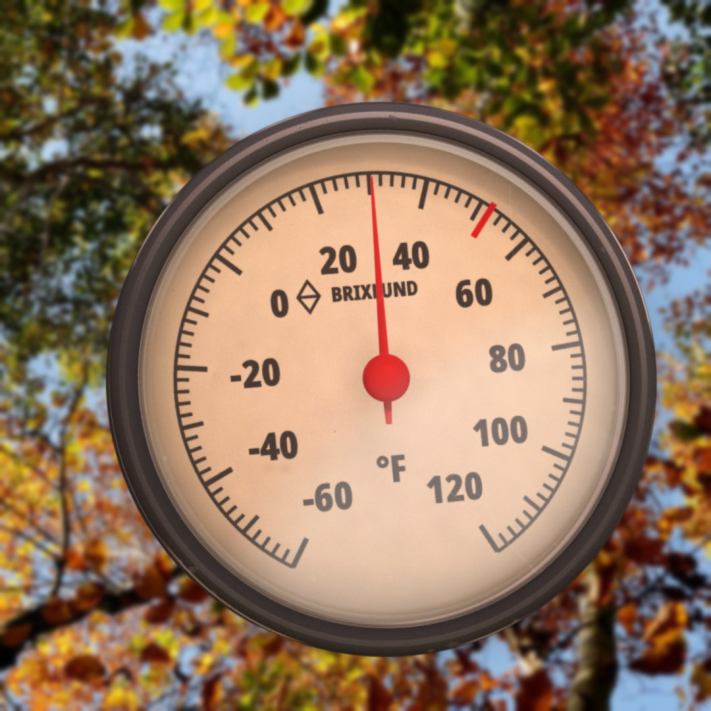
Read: 30,°F
